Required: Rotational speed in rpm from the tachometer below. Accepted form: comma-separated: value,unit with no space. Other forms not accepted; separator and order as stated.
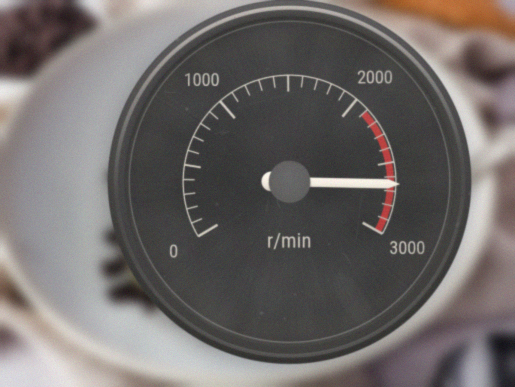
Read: 2650,rpm
